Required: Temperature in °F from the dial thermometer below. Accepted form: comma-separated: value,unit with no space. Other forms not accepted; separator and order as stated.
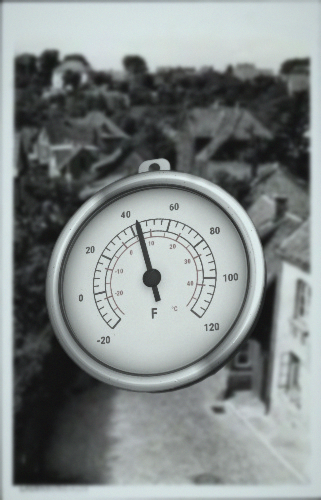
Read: 44,°F
